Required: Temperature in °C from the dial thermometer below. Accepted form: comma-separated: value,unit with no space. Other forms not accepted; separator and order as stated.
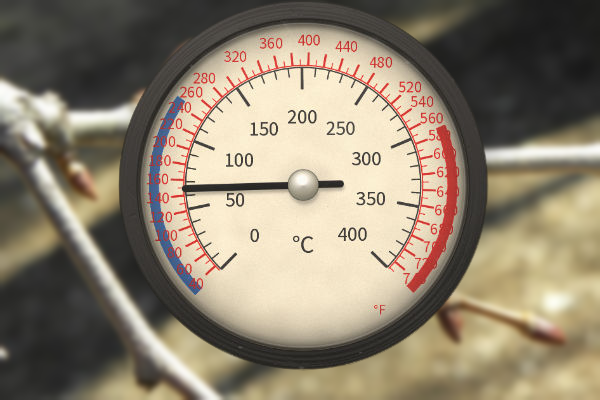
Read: 65,°C
